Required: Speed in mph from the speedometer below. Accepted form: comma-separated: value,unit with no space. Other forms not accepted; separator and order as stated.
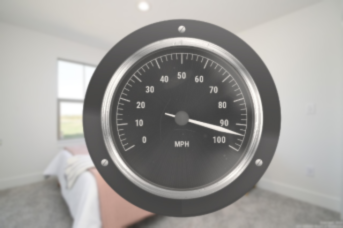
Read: 94,mph
